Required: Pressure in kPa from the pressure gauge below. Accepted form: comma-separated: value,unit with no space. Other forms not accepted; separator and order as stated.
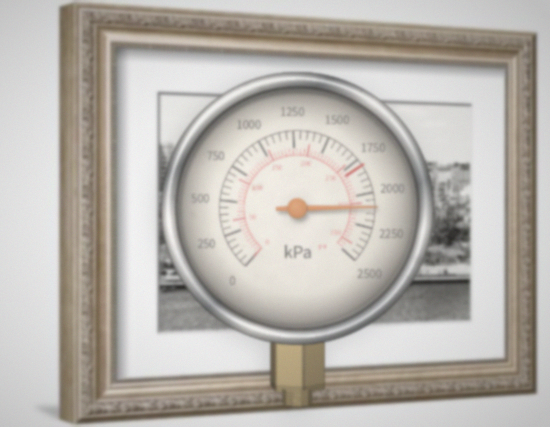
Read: 2100,kPa
